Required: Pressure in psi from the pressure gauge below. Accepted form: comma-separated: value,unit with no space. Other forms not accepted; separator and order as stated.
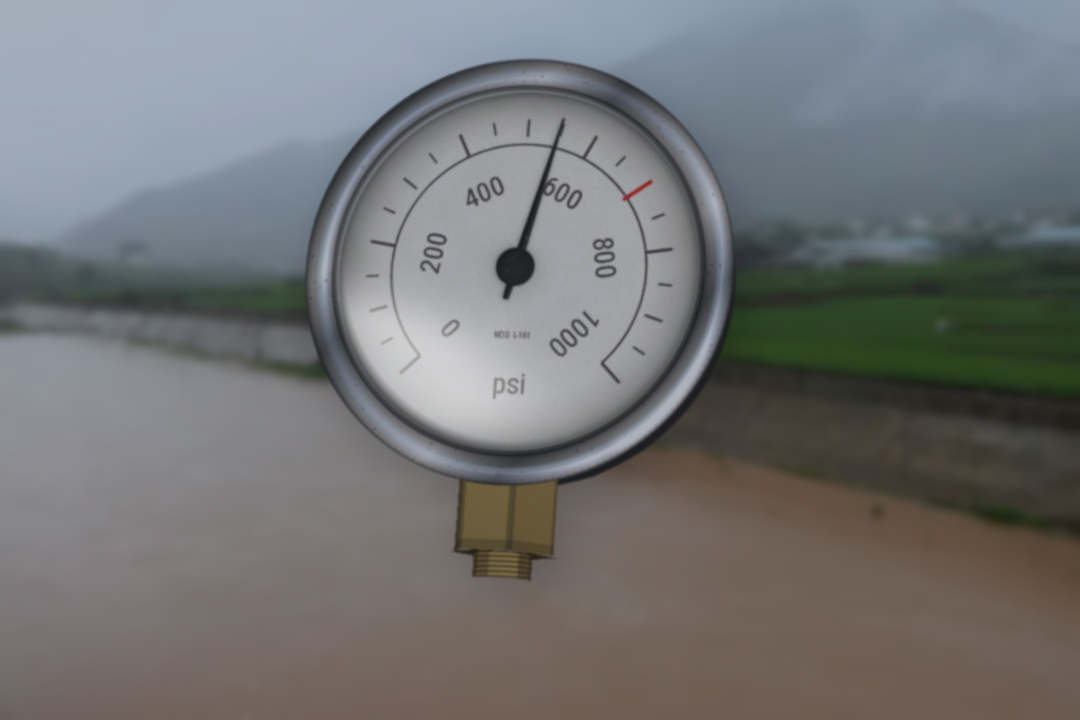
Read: 550,psi
